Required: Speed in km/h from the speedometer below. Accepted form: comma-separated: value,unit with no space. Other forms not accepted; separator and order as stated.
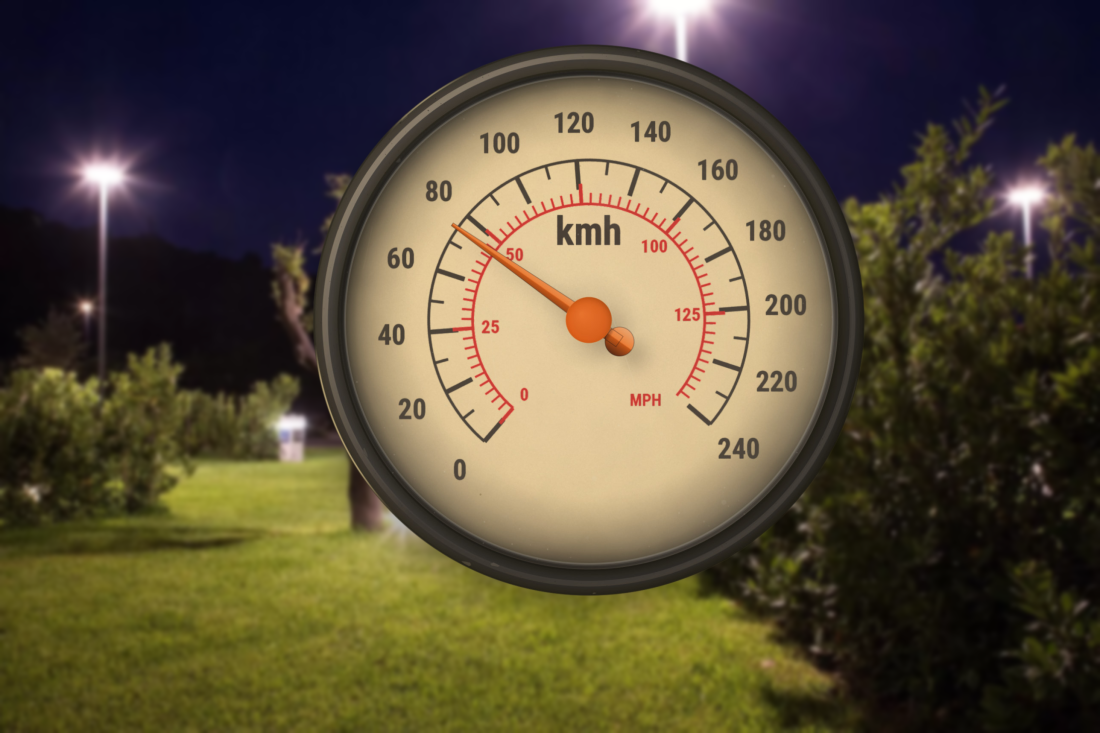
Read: 75,km/h
